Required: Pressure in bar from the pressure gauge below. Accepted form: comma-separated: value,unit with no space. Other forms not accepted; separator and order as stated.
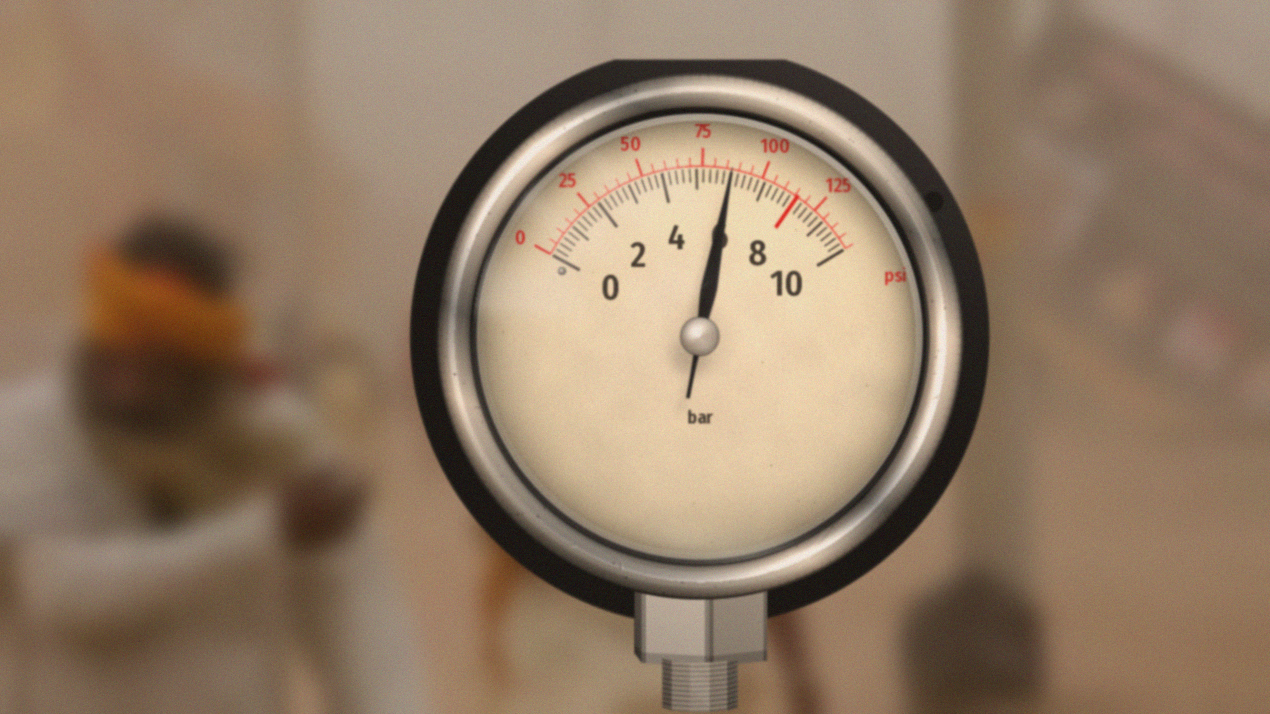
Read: 6,bar
